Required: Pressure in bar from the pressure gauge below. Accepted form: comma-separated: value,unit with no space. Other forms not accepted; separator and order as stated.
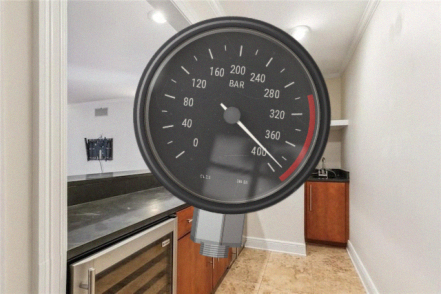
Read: 390,bar
